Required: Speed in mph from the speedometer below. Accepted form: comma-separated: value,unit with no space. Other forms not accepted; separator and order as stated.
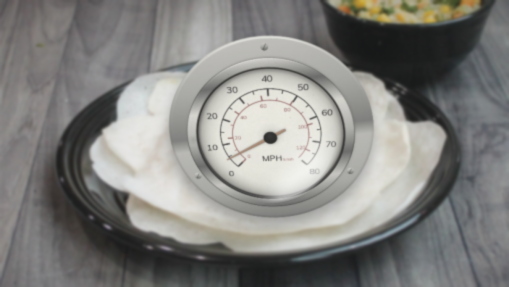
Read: 5,mph
